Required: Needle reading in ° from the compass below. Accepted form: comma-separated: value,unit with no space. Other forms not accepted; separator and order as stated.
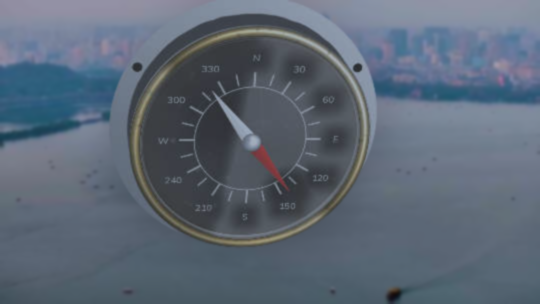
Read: 142.5,°
